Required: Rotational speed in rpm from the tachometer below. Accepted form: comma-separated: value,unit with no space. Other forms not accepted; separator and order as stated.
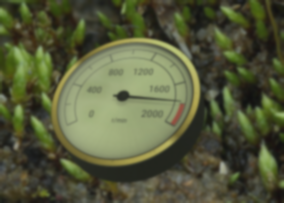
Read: 1800,rpm
